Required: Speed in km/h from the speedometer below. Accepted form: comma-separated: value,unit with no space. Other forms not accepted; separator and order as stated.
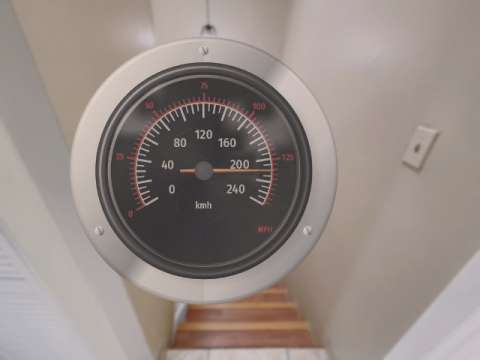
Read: 210,km/h
